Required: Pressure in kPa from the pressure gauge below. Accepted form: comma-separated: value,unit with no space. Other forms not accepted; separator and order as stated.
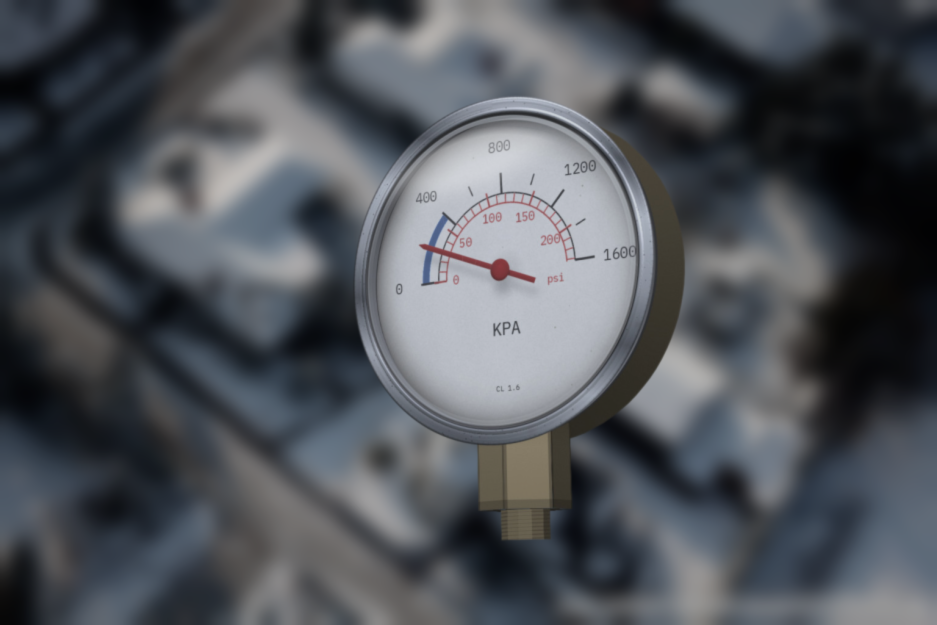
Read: 200,kPa
